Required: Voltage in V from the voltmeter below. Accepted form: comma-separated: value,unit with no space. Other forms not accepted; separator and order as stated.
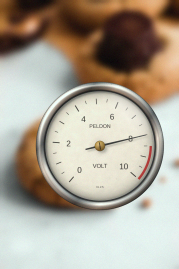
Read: 8,V
